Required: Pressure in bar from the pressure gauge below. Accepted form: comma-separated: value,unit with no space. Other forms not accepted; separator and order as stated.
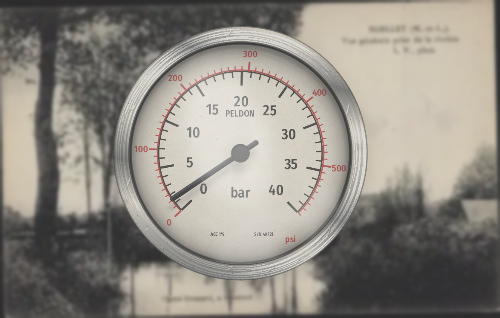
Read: 1.5,bar
